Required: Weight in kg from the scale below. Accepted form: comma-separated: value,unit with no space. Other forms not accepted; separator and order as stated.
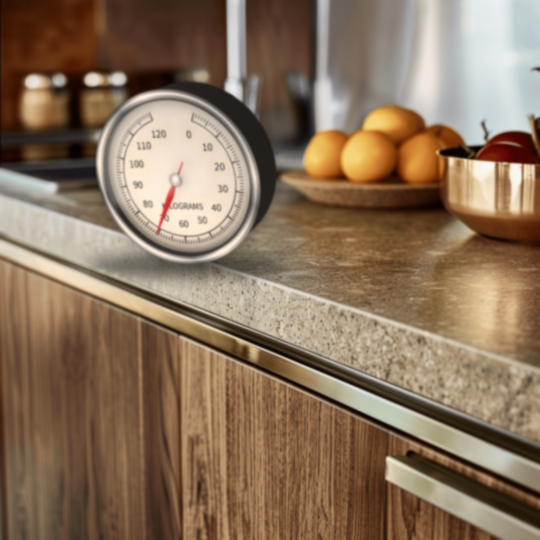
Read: 70,kg
